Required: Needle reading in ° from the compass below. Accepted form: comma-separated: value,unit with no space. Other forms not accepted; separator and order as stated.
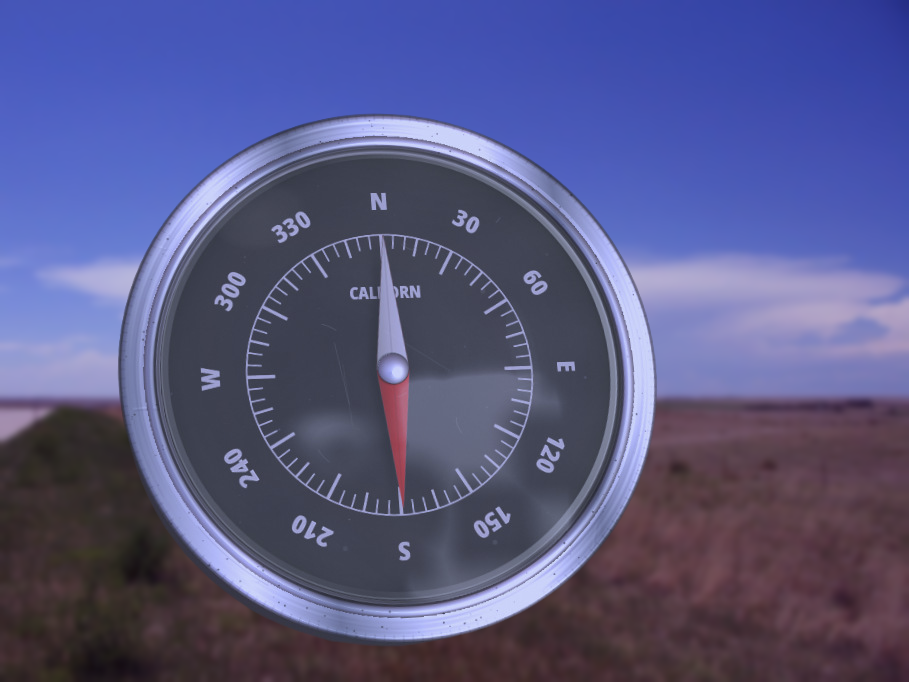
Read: 180,°
